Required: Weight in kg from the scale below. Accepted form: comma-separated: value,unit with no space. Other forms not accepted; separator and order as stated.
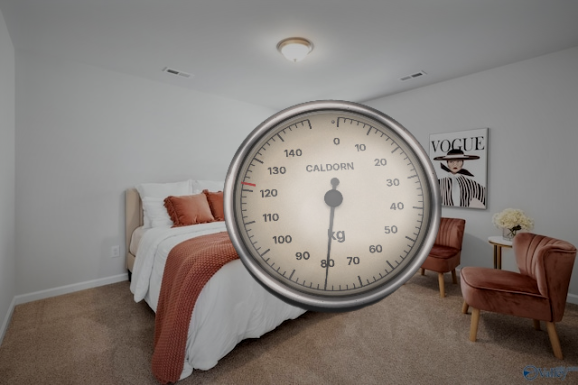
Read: 80,kg
